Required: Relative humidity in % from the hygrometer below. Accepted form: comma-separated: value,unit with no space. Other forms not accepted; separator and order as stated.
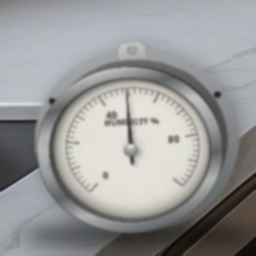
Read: 50,%
